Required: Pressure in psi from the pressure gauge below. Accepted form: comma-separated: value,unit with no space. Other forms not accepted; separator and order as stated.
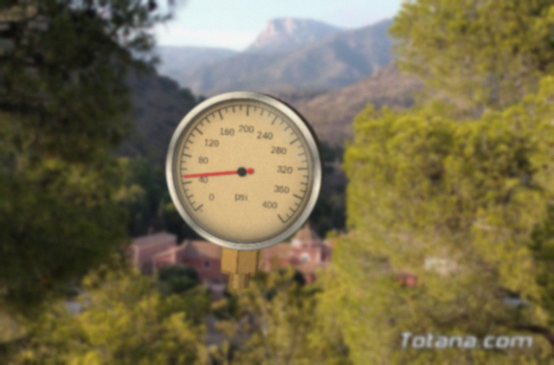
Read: 50,psi
